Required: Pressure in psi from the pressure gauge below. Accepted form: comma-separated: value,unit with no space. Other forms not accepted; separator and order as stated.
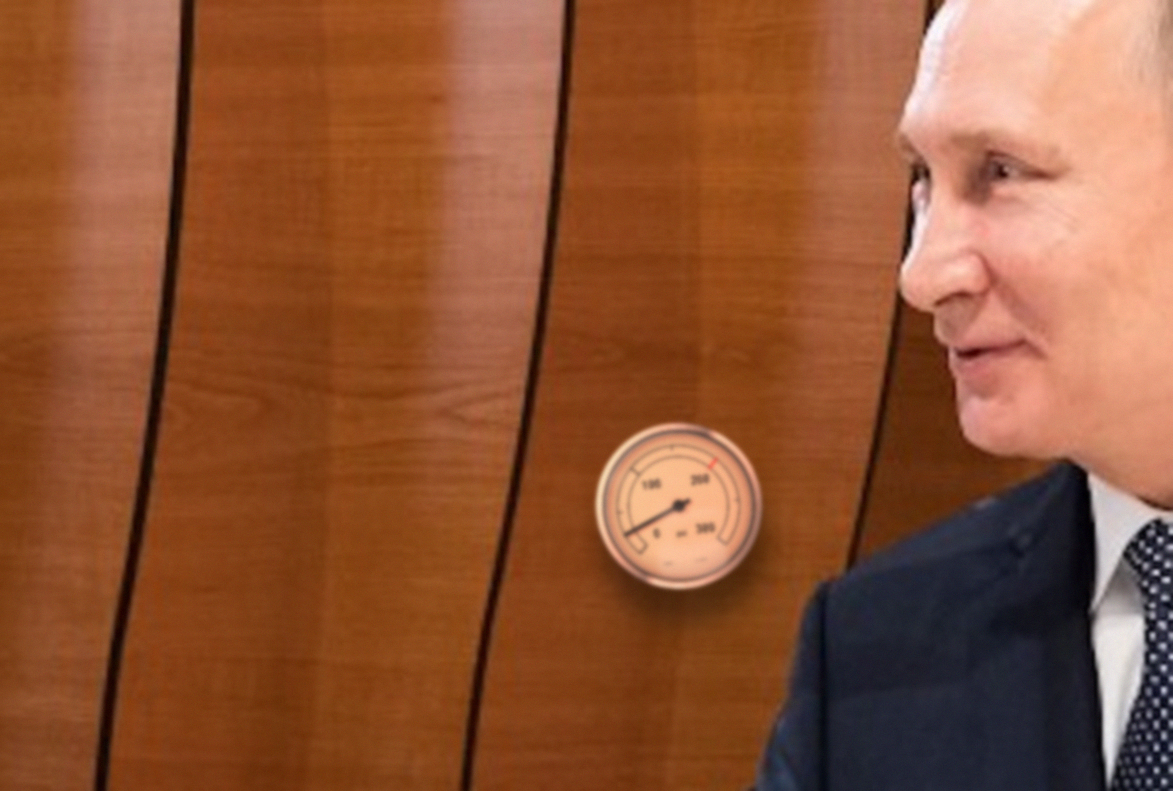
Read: 25,psi
